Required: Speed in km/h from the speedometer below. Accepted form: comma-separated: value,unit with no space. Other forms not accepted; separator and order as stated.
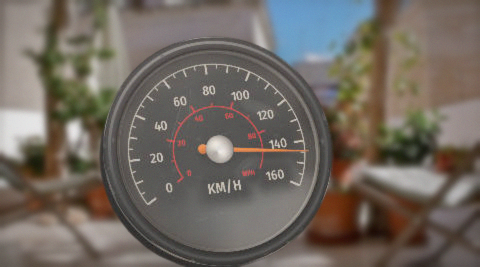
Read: 145,km/h
